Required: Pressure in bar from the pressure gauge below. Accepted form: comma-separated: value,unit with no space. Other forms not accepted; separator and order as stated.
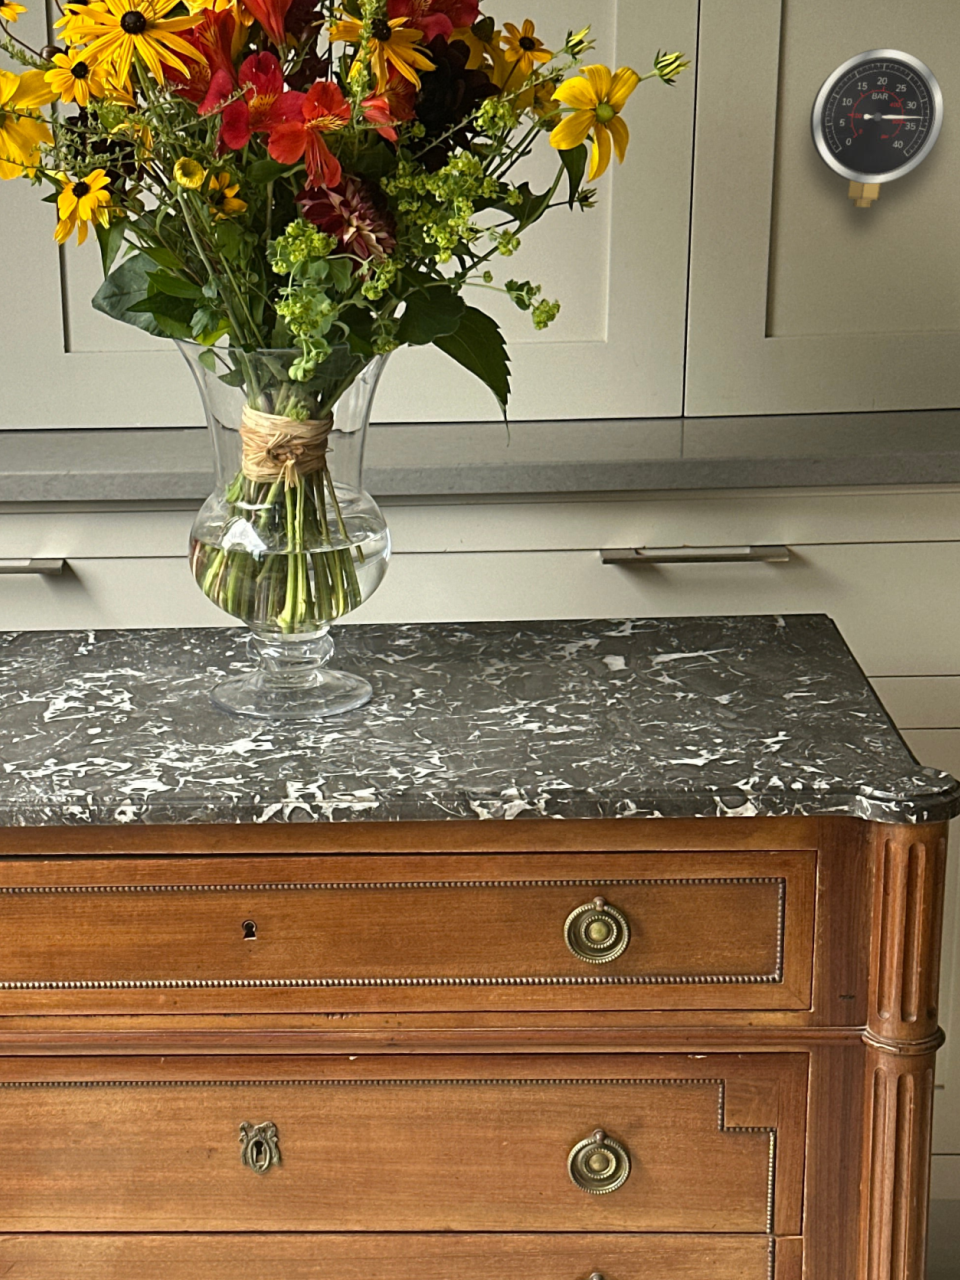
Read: 33,bar
